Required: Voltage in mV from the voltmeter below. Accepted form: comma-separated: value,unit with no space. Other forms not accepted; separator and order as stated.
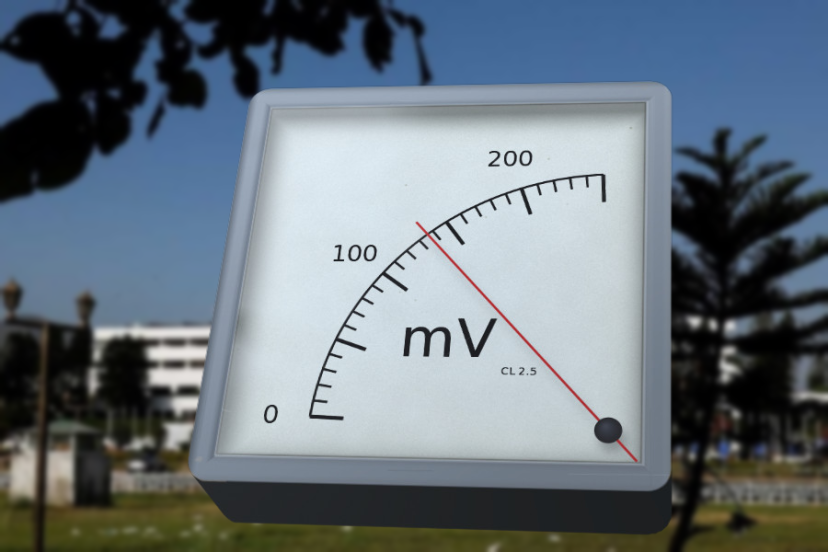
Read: 135,mV
